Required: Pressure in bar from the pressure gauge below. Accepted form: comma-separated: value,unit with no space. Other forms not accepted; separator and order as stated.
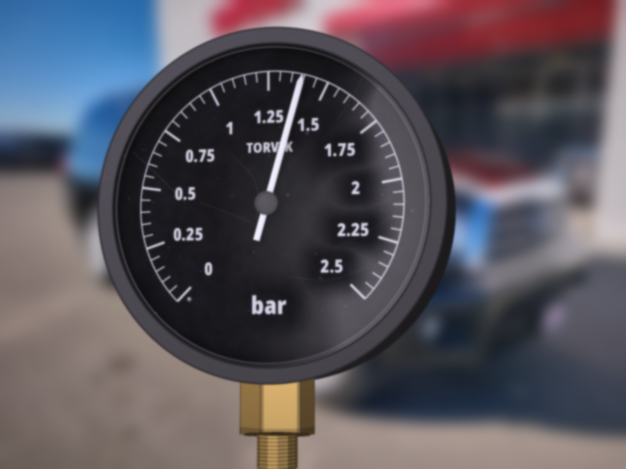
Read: 1.4,bar
